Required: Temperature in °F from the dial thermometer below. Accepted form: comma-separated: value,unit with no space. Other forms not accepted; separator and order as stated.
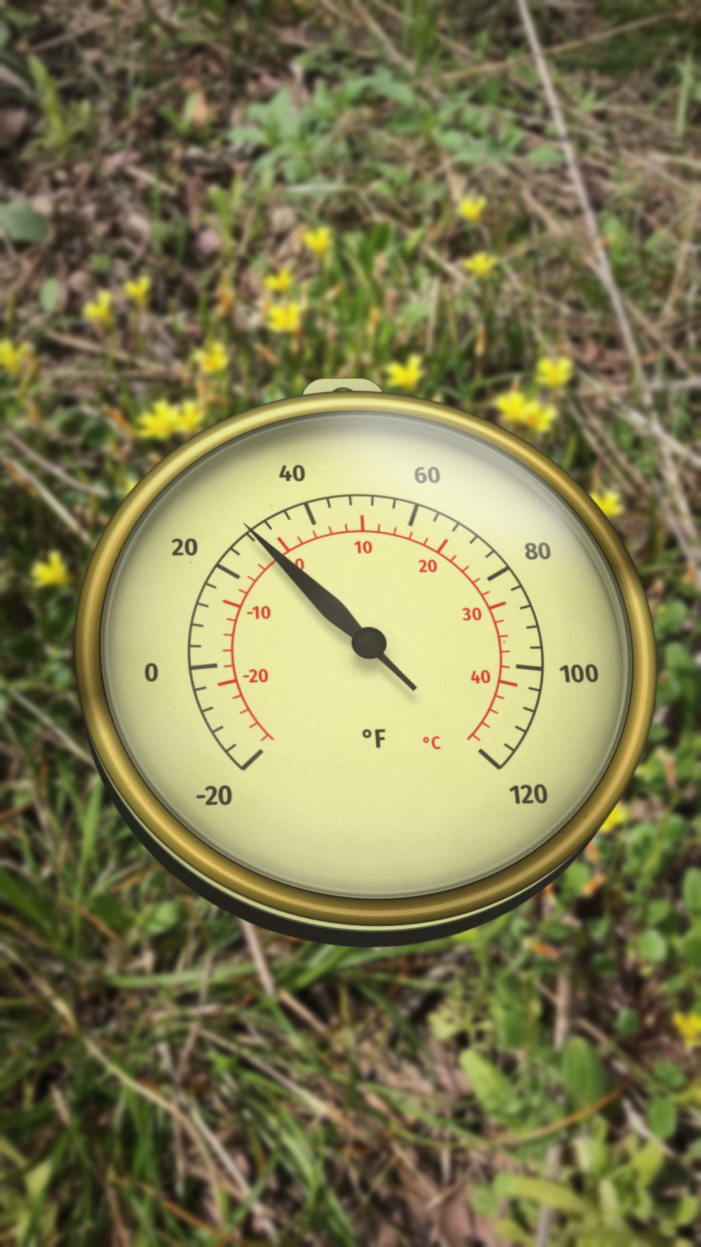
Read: 28,°F
